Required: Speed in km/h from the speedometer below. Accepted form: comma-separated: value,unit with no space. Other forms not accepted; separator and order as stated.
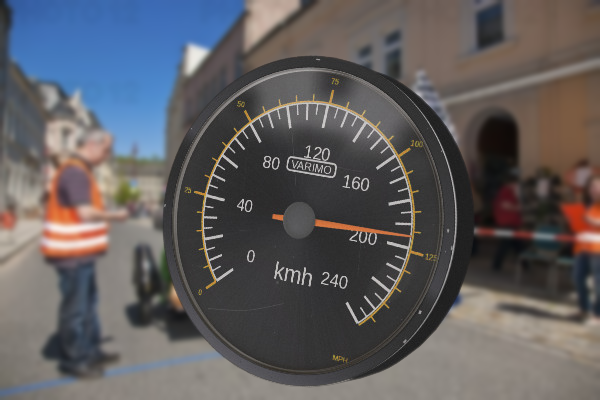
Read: 195,km/h
